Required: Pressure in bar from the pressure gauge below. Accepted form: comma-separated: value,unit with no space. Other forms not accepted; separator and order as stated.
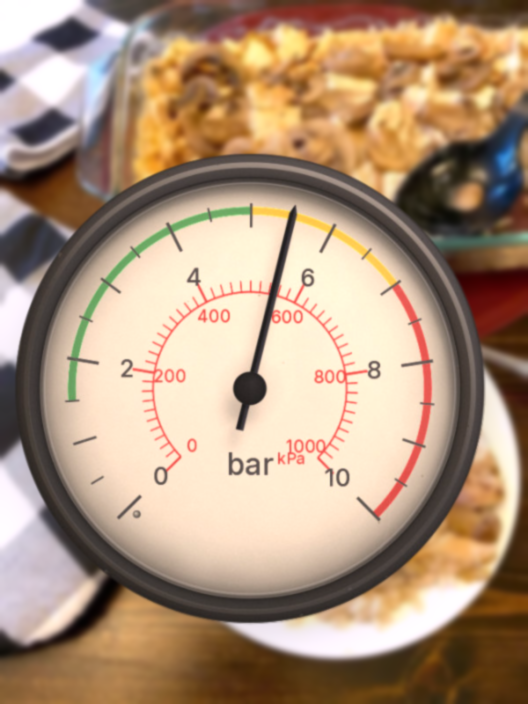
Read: 5.5,bar
